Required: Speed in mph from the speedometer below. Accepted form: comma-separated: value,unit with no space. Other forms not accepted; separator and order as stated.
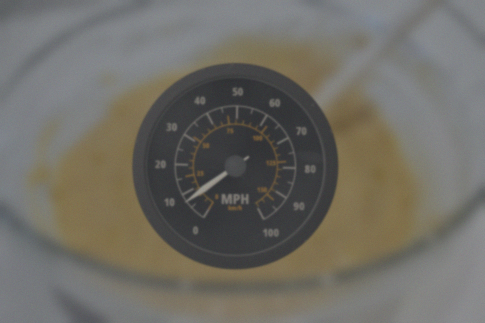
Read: 7.5,mph
